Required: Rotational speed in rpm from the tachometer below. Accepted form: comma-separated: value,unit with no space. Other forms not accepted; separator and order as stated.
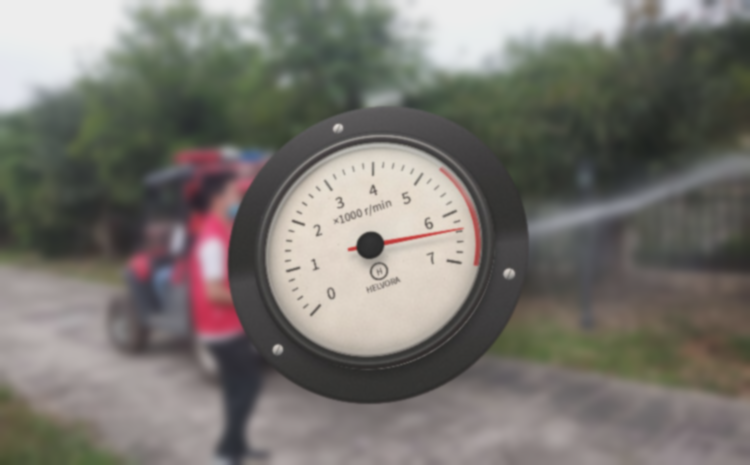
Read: 6400,rpm
